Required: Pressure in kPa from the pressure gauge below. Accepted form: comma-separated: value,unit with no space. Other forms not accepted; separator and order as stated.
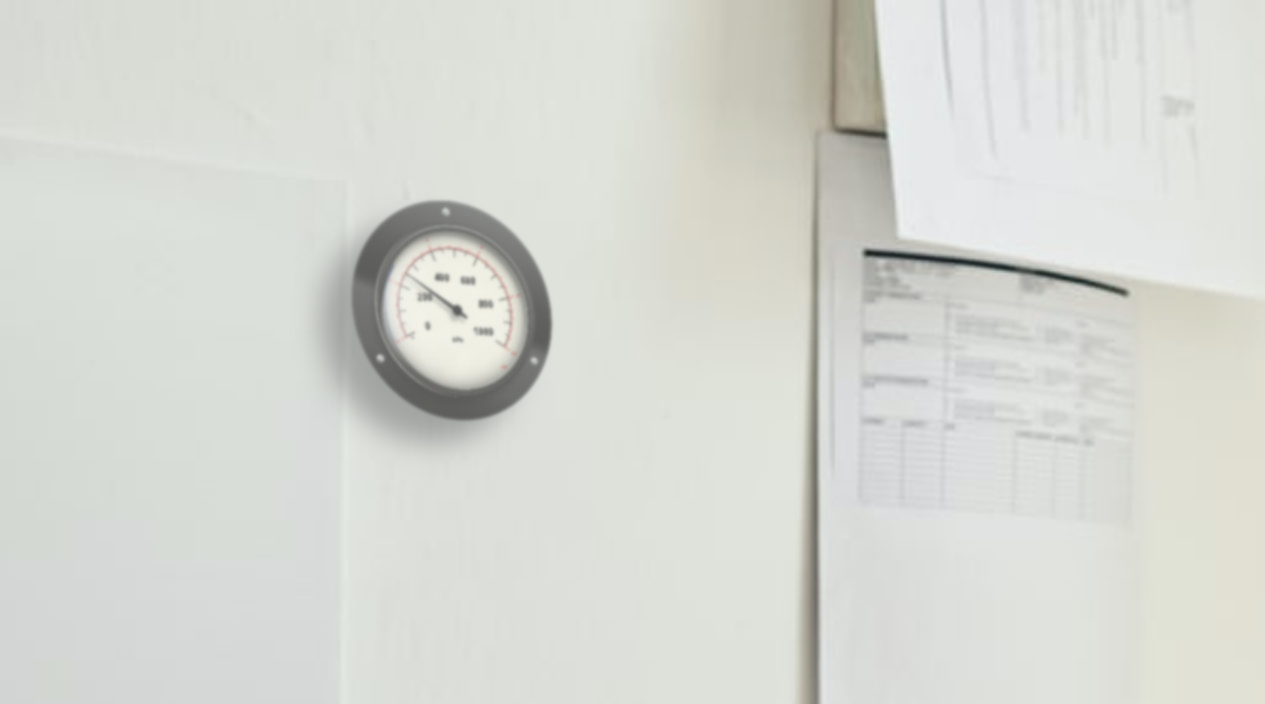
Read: 250,kPa
